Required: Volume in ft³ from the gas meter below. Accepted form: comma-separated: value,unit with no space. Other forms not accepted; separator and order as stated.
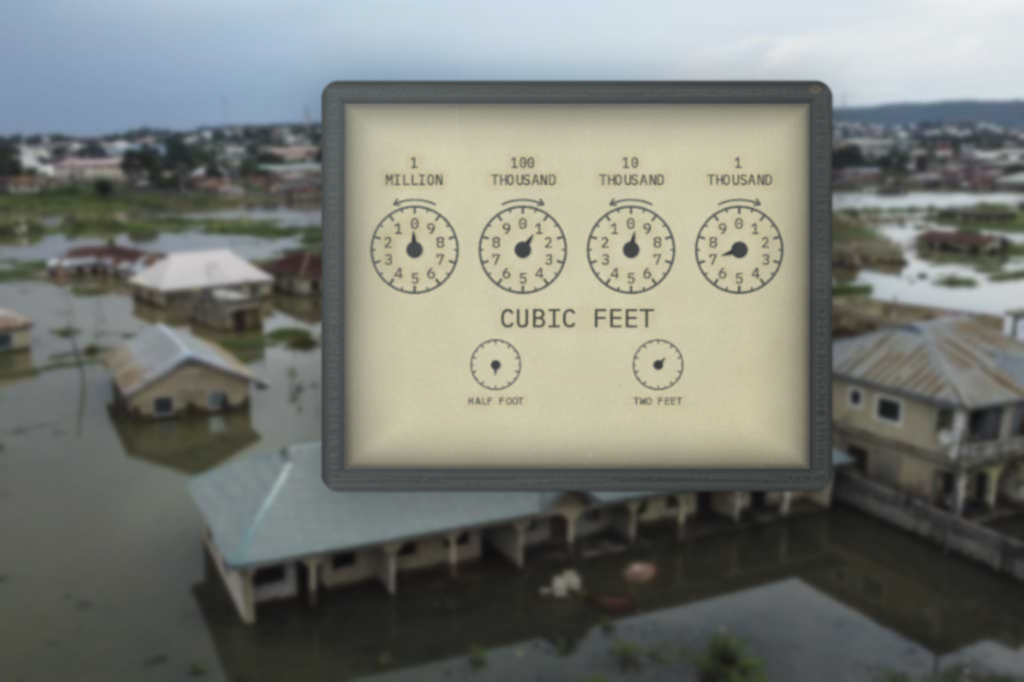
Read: 9700,ft³
